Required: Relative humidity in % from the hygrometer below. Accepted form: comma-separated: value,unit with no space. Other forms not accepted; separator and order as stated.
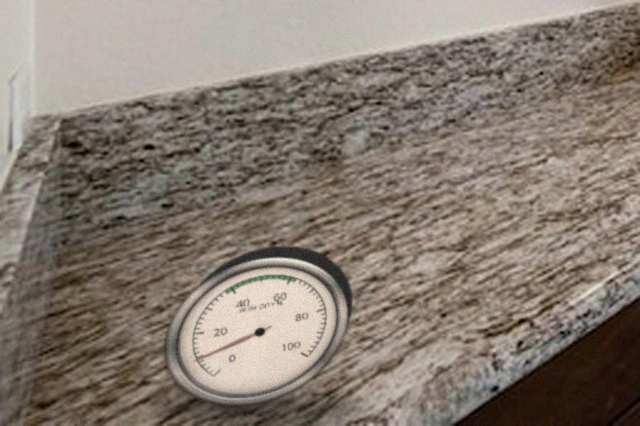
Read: 10,%
